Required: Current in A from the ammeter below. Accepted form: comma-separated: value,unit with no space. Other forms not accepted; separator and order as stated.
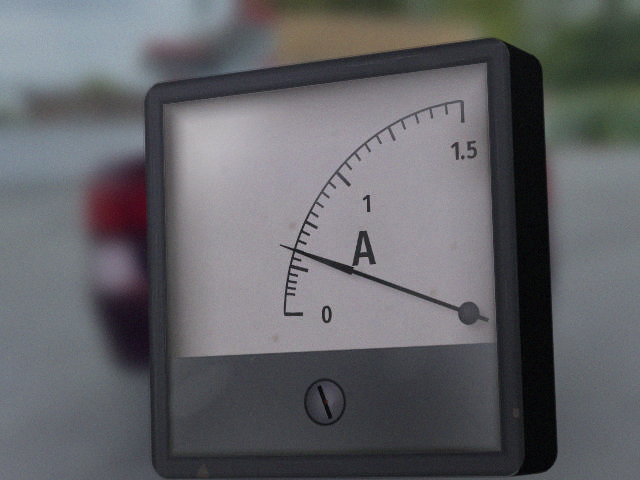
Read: 0.6,A
